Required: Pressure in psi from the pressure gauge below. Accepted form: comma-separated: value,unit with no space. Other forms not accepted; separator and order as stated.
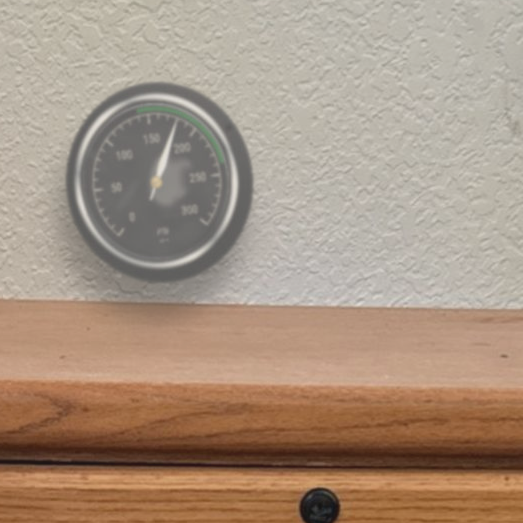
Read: 180,psi
